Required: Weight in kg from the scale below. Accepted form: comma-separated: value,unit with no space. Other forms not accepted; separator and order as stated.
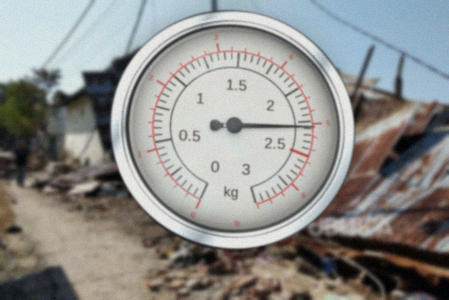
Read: 2.3,kg
